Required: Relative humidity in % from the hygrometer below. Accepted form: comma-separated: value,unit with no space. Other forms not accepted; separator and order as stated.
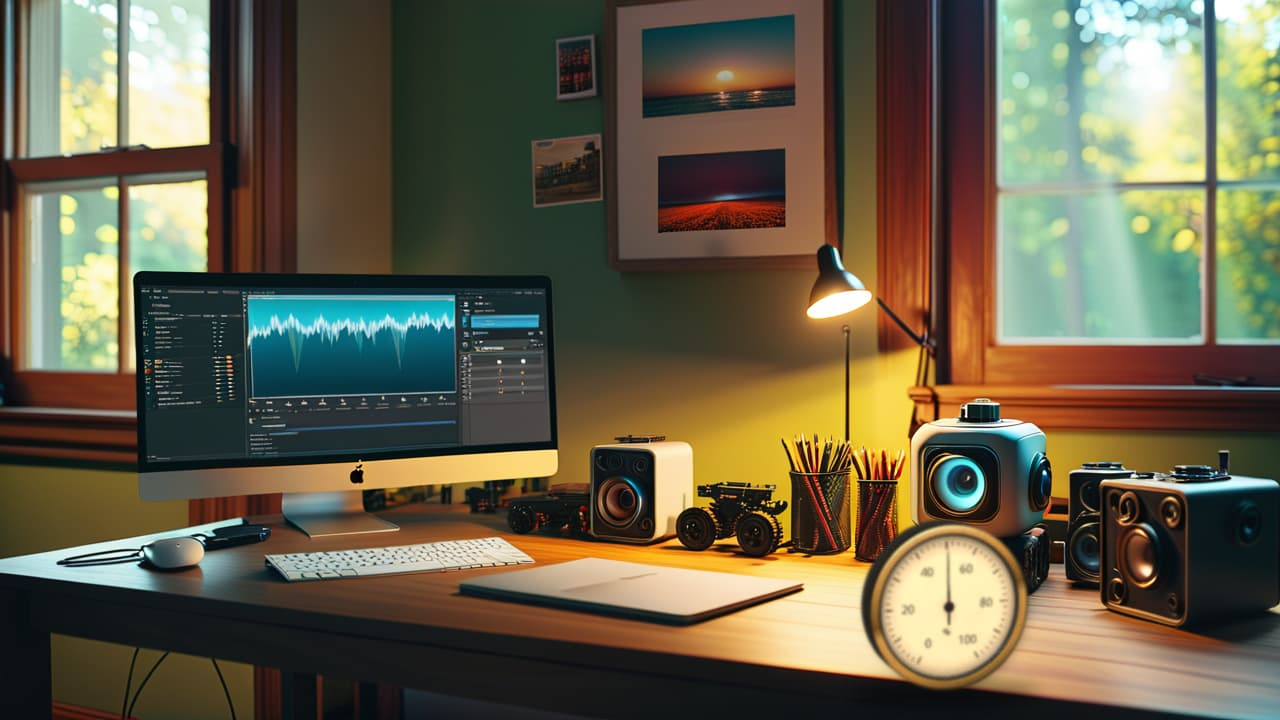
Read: 50,%
